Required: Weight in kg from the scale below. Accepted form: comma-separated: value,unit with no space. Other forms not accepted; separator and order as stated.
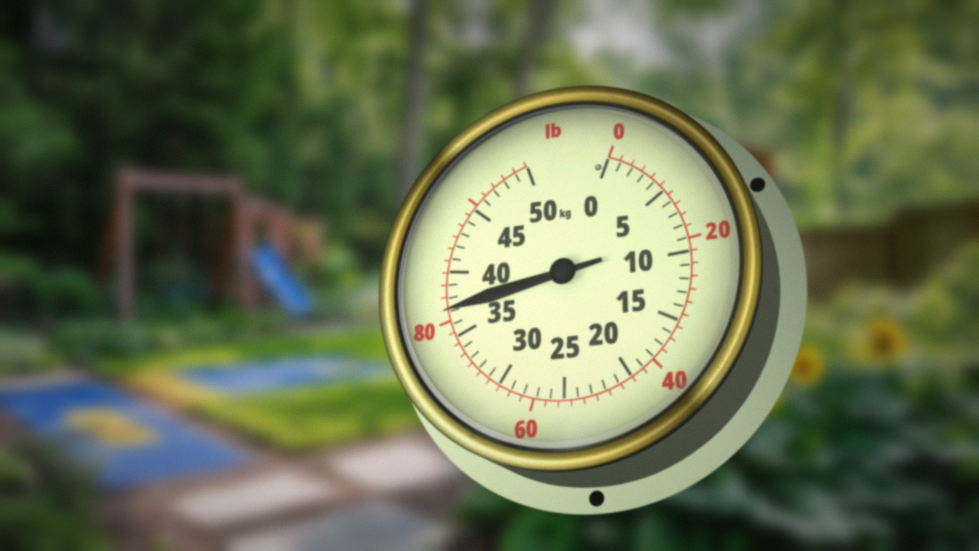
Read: 37,kg
